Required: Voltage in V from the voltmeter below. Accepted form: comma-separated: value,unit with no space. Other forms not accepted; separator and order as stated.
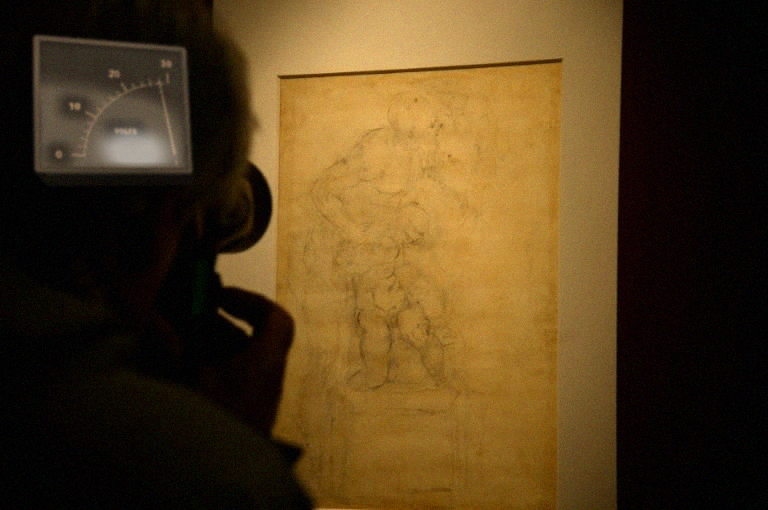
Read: 28,V
